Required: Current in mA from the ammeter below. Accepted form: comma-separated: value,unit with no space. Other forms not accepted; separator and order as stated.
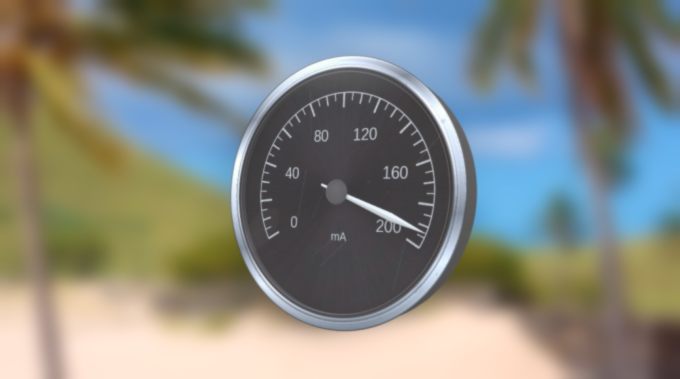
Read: 192.5,mA
